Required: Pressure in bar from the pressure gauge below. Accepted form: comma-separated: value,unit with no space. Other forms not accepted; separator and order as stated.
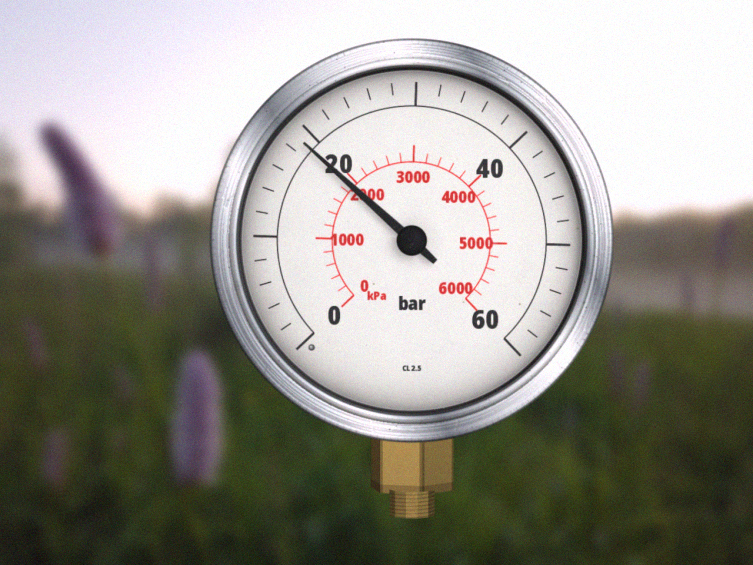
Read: 19,bar
